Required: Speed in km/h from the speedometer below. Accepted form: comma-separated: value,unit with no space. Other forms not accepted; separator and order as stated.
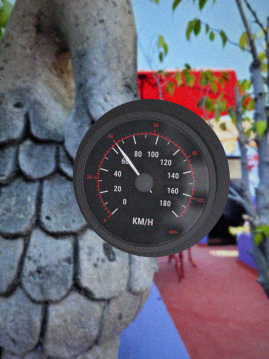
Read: 65,km/h
